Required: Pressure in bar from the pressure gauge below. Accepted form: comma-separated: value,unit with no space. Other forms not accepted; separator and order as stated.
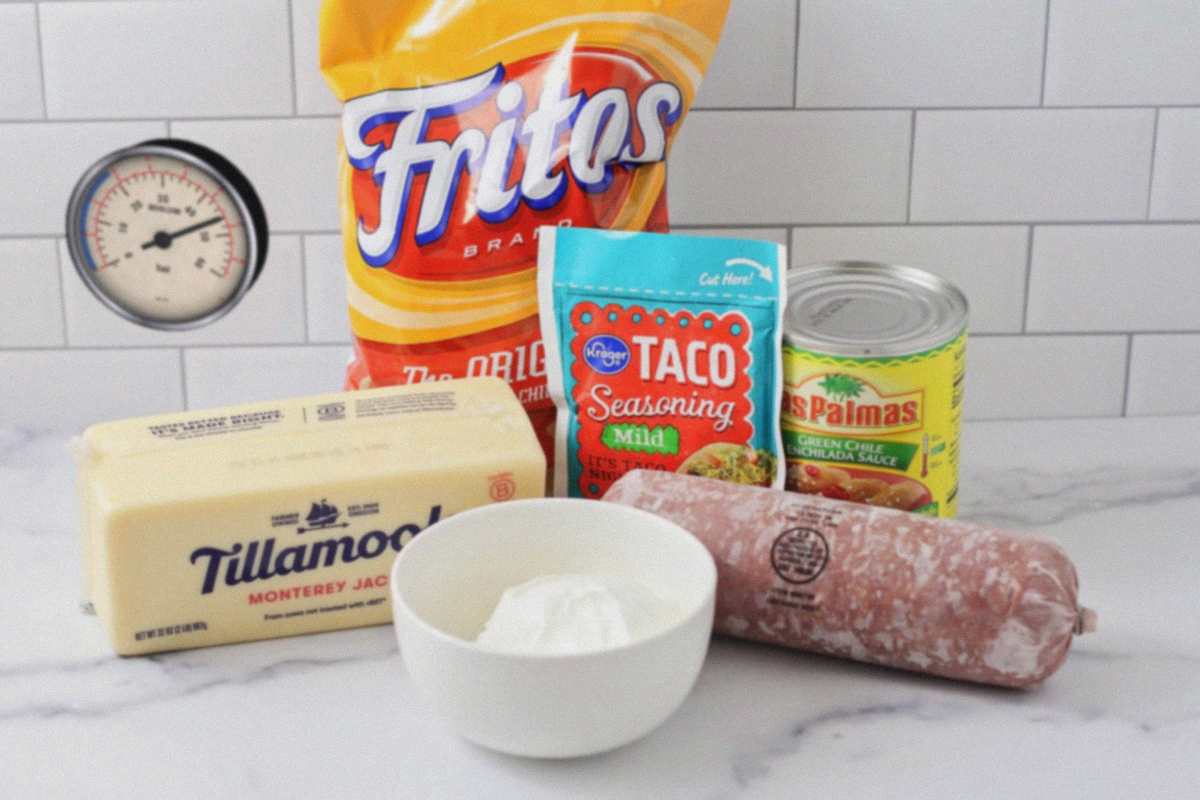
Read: 46,bar
